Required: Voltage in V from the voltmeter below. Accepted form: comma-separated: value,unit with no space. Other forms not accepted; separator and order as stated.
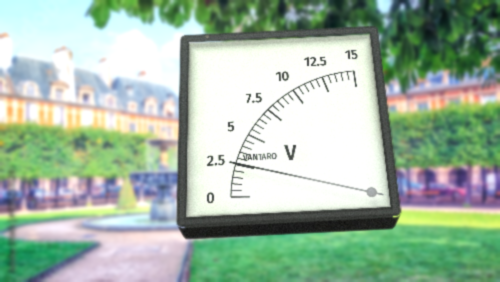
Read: 2.5,V
